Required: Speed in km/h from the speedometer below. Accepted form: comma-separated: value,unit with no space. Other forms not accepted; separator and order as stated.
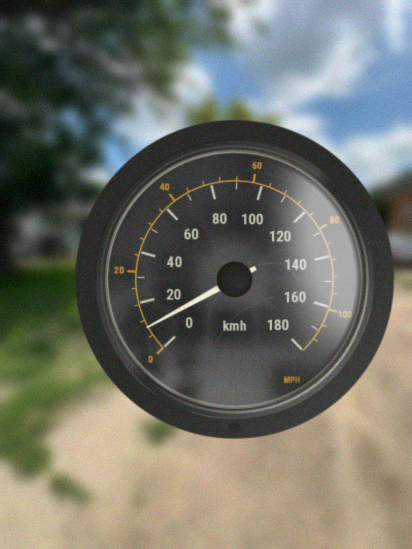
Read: 10,km/h
